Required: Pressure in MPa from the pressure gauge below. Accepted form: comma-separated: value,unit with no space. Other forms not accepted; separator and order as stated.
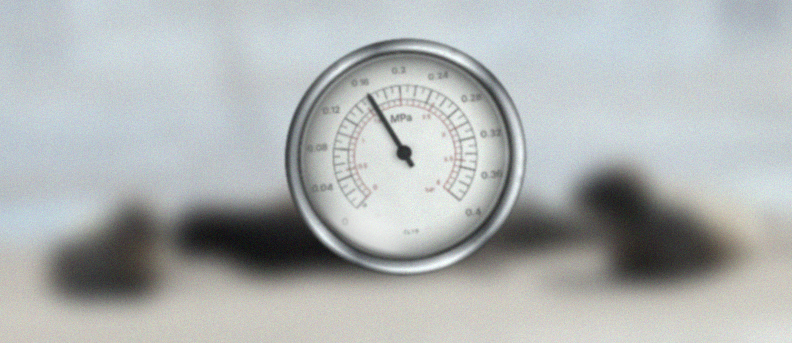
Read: 0.16,MPa
